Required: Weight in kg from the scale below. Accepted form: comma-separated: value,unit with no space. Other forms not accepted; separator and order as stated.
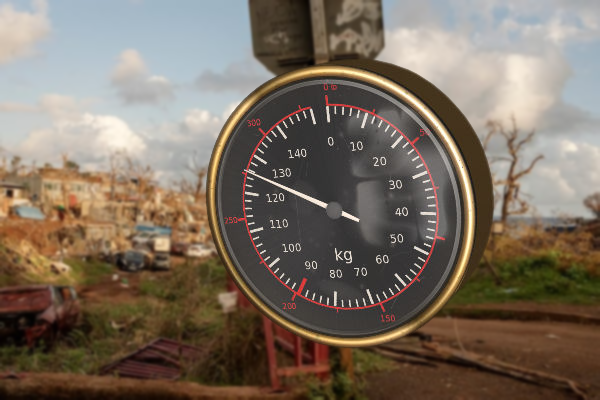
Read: 126,kg
